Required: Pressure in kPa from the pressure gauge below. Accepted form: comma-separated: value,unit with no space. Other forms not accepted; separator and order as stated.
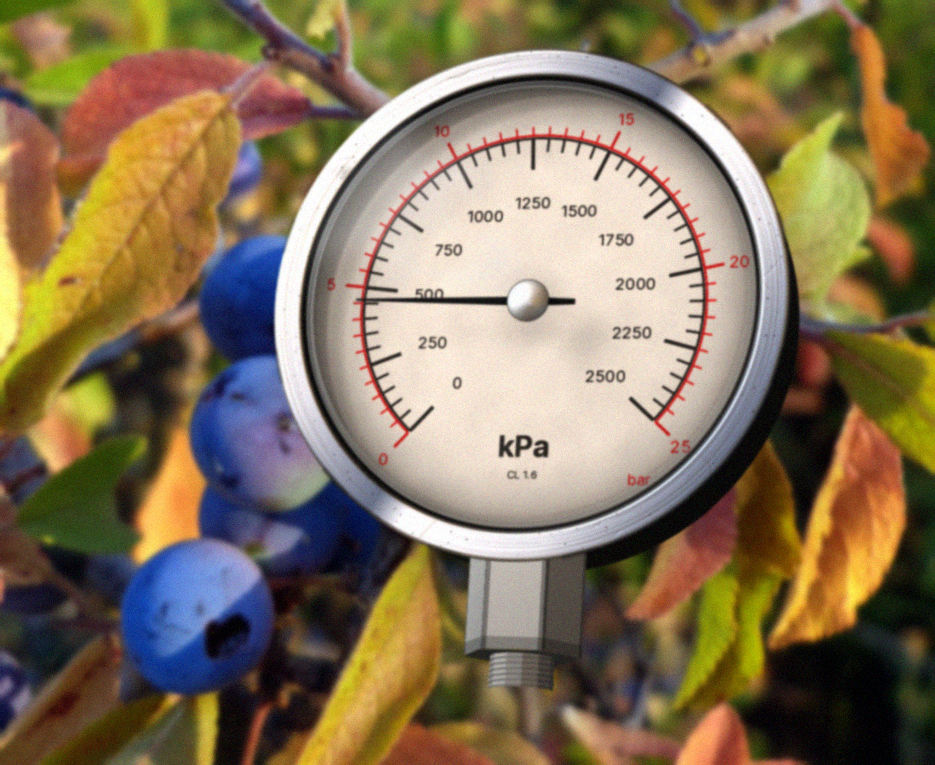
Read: 450,kPa
